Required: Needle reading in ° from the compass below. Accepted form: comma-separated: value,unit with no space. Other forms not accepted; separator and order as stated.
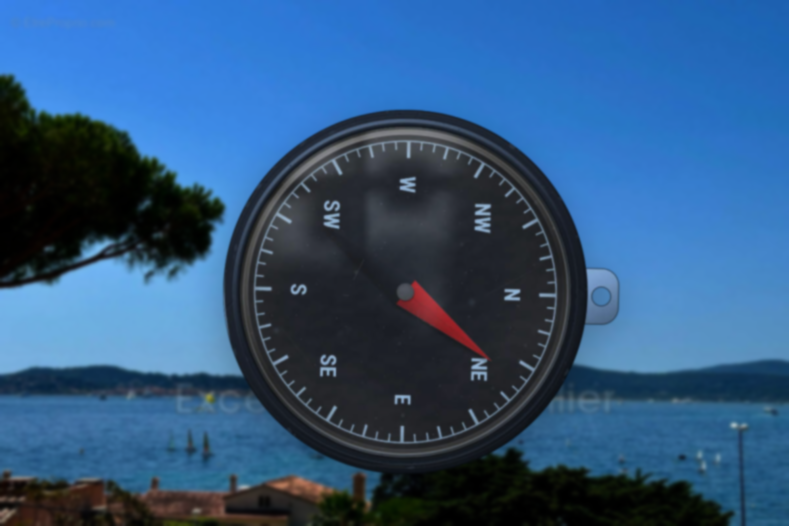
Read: 37.5,°
